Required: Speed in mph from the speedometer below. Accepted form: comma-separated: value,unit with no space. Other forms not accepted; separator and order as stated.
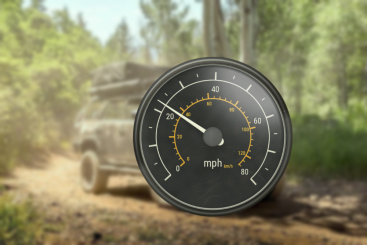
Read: 22.5,mph
